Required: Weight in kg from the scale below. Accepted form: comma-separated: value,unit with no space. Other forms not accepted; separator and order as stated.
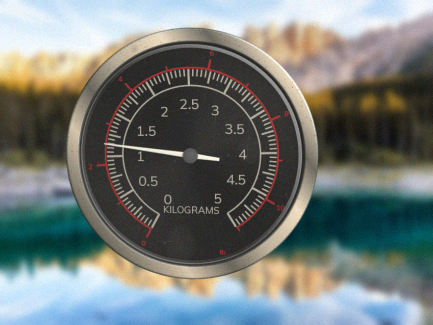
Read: 1.15,kg
